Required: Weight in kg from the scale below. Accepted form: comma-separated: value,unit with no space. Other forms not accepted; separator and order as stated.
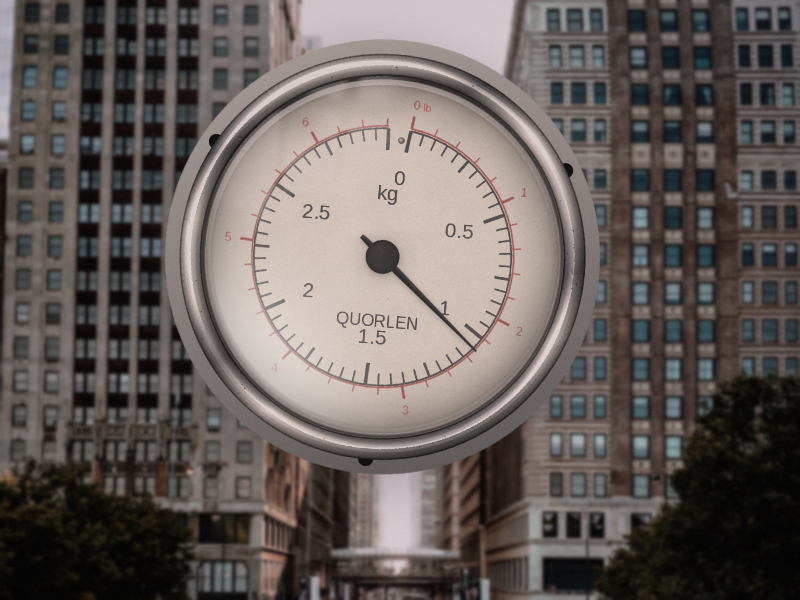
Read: 1.05,kg
